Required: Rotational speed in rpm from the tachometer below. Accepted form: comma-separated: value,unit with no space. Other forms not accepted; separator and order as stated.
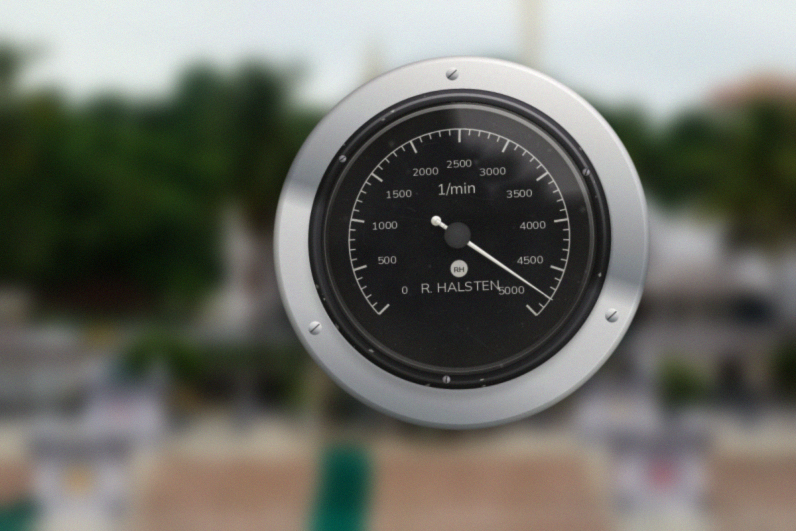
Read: 4800,rpm
